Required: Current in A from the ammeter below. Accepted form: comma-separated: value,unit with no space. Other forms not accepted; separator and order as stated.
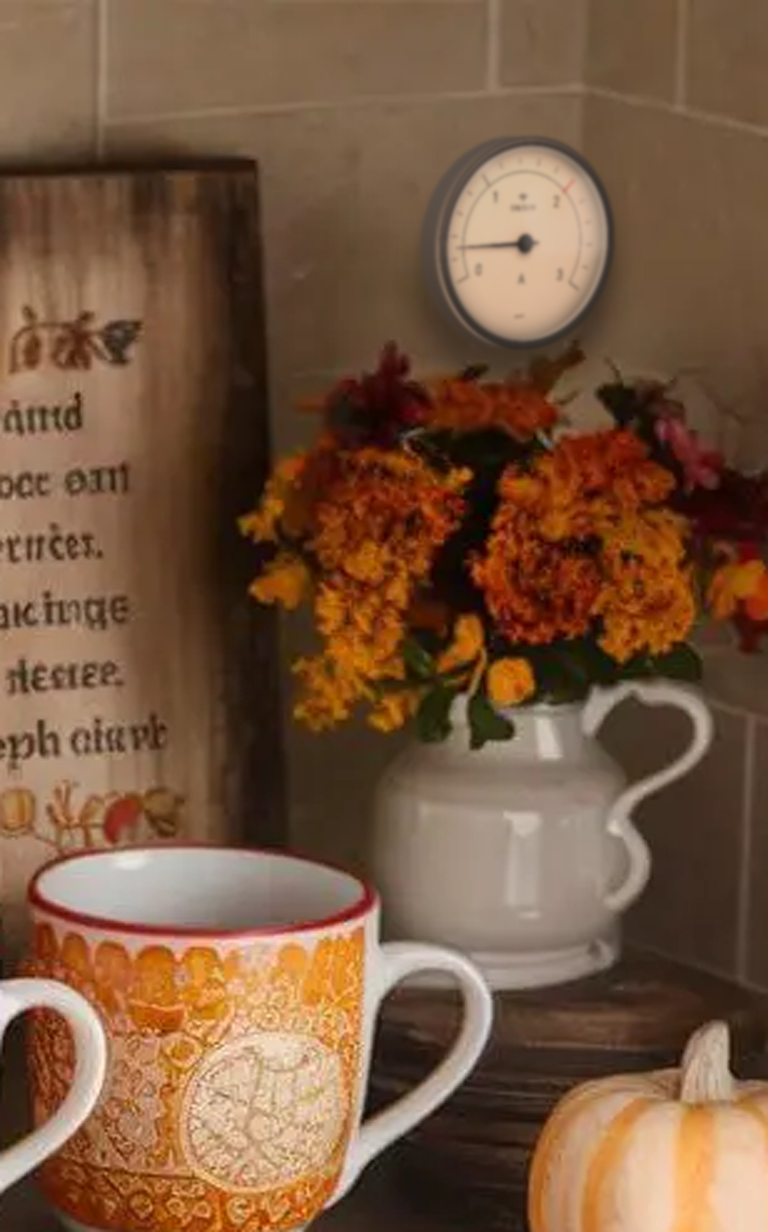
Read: 0.3,A
